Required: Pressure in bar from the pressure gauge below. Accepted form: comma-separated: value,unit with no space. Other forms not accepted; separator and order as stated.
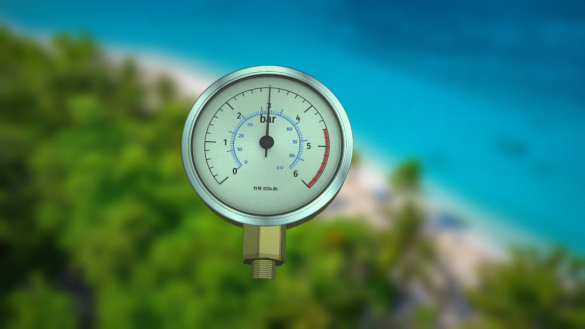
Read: 3,bar
